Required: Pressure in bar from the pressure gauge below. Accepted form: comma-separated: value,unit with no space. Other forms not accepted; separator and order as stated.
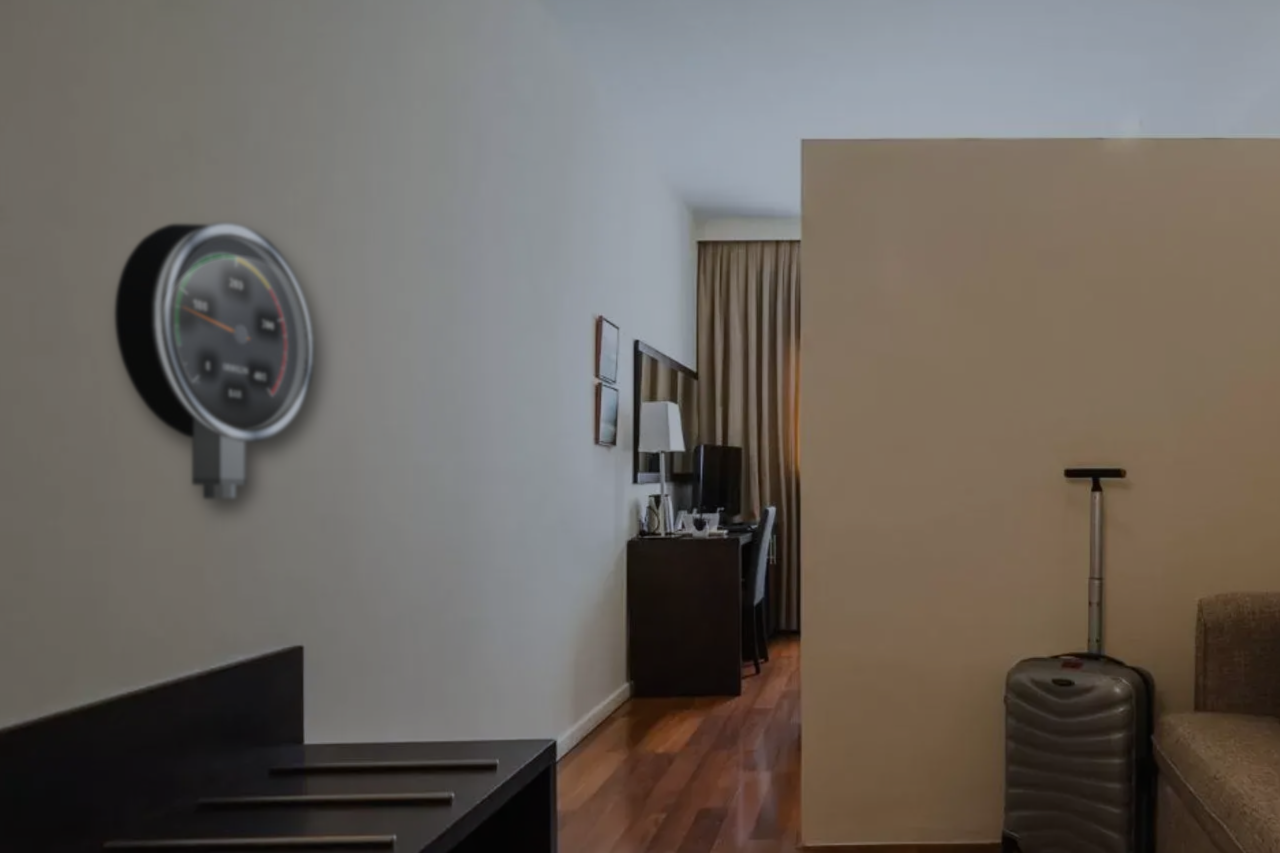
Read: 80,bar
